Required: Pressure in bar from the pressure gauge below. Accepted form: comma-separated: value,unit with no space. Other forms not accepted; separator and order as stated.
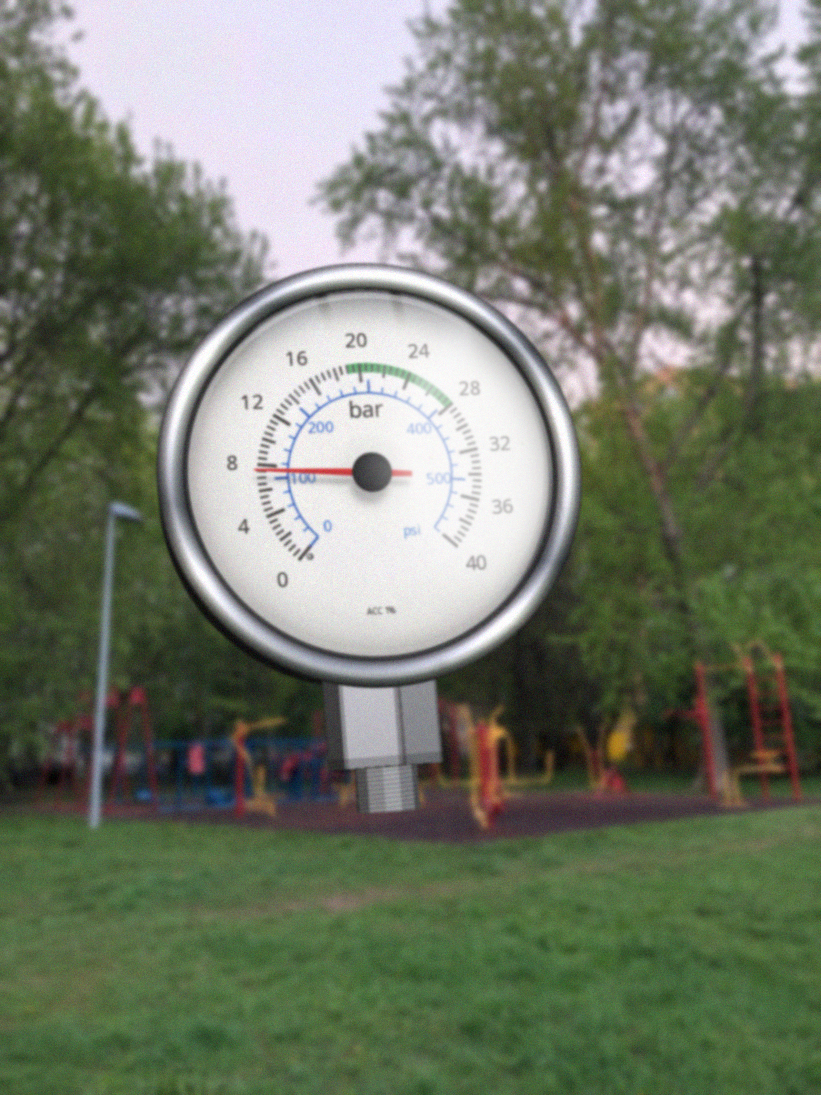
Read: 7.5,bar
